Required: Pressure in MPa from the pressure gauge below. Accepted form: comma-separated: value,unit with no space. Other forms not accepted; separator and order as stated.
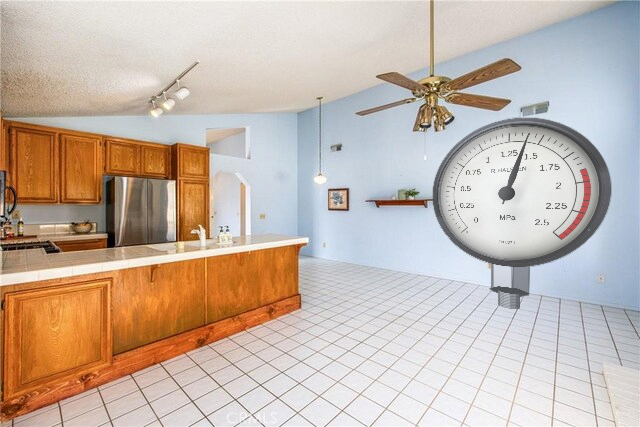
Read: 1.4,MPa
